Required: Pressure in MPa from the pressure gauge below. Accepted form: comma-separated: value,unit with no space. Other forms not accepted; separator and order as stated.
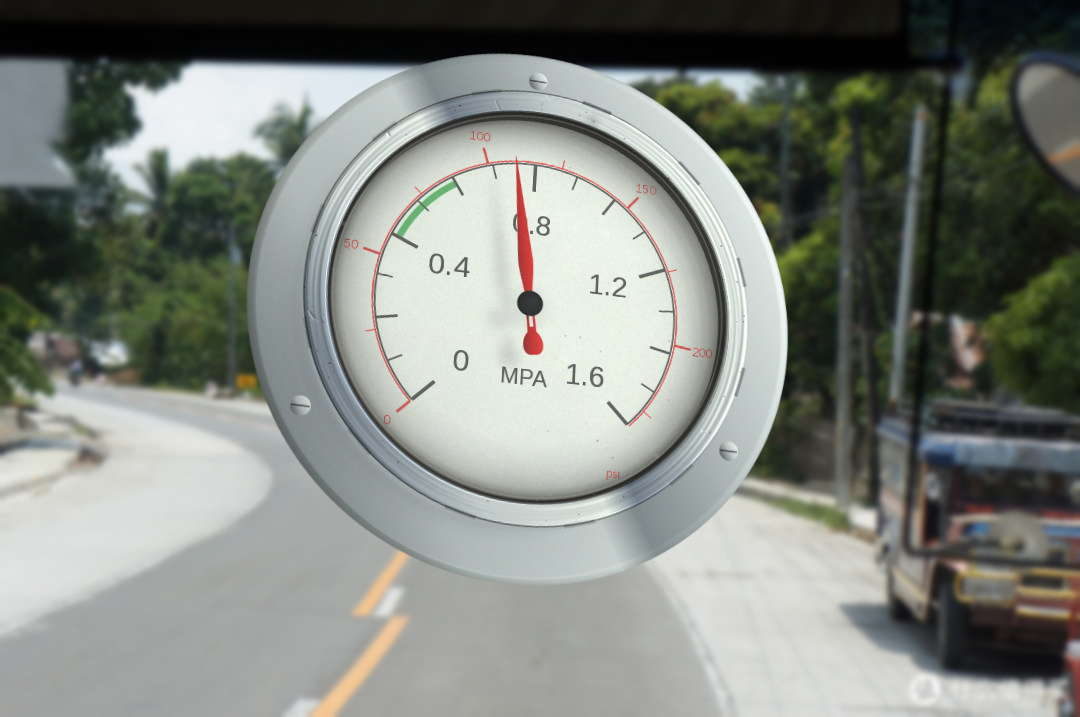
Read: 0.75,MPa
